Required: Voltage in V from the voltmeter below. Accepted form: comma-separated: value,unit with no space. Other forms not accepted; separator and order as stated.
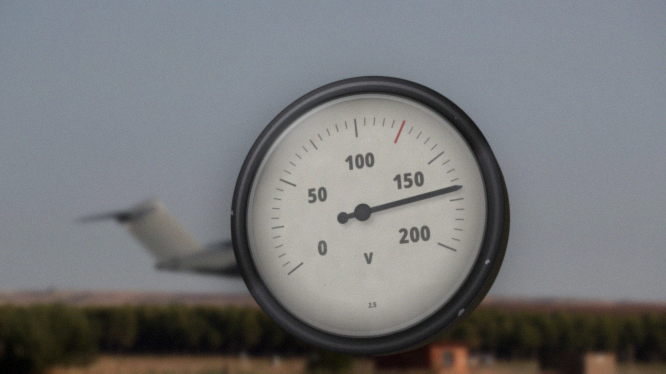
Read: 170,V
